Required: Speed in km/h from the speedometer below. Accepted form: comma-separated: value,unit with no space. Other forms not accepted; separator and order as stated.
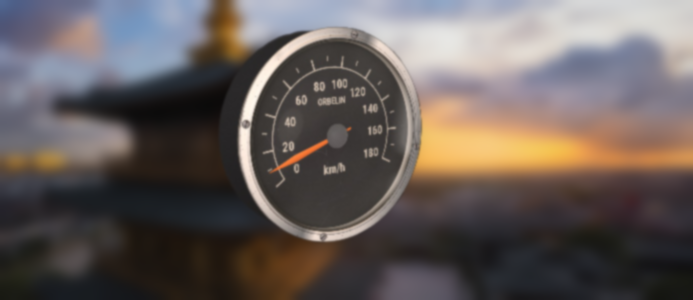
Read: 10,km/h
